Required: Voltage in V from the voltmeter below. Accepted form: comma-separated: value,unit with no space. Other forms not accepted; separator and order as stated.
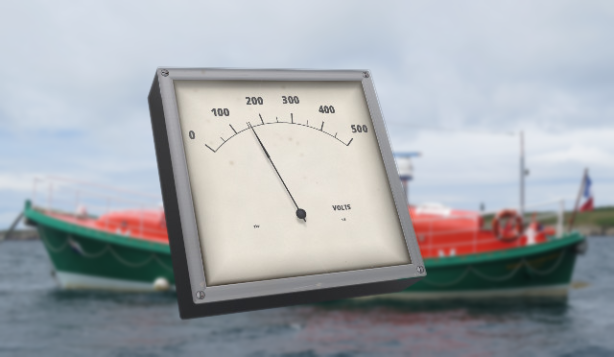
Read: 150,V
